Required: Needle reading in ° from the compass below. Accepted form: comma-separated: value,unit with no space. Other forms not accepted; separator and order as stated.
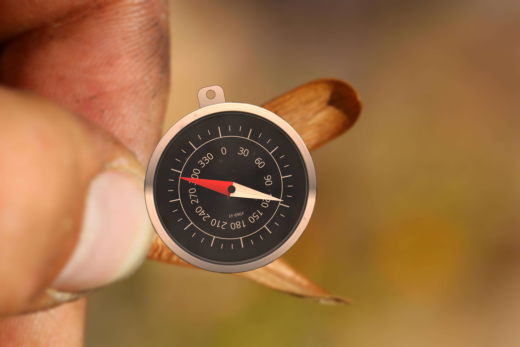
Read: 295,°
